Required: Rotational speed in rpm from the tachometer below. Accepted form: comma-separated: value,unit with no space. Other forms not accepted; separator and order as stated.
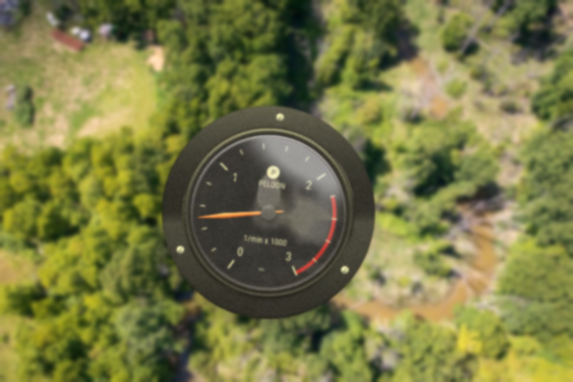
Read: 500,rpm
